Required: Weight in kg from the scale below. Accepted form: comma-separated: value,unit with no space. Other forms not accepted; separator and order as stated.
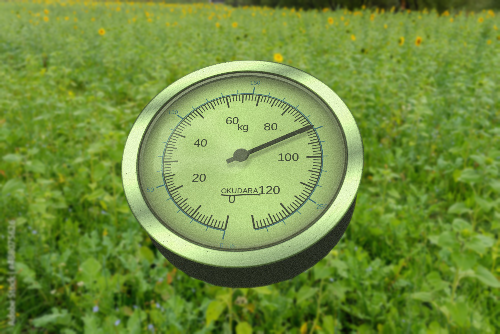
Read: 90,kg
